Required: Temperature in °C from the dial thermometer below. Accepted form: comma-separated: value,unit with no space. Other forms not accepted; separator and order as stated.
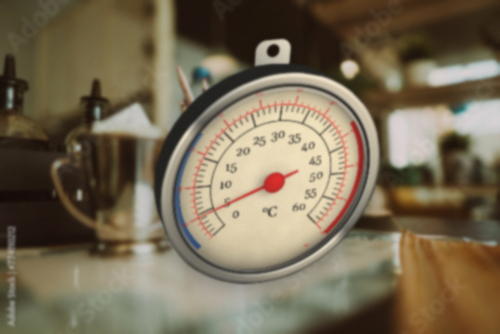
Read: 5,°C
